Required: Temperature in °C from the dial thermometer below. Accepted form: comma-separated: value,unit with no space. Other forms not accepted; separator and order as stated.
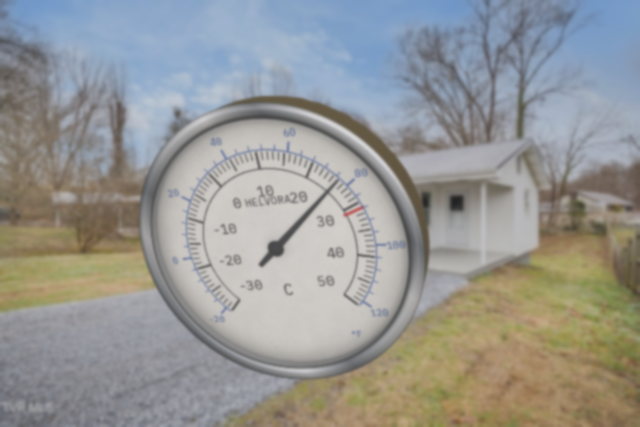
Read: 25,°C
